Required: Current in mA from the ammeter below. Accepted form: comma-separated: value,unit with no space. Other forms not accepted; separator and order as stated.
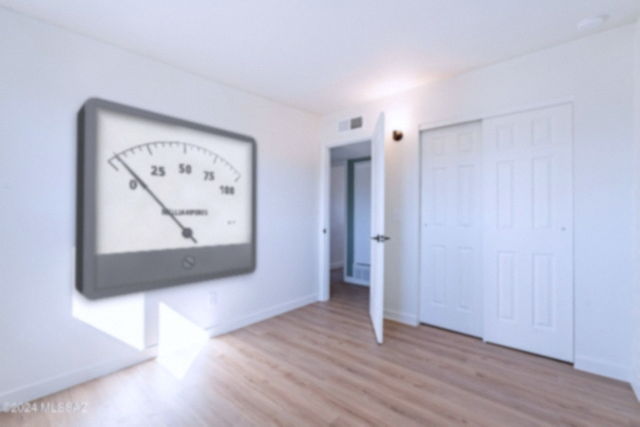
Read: 5,mA
